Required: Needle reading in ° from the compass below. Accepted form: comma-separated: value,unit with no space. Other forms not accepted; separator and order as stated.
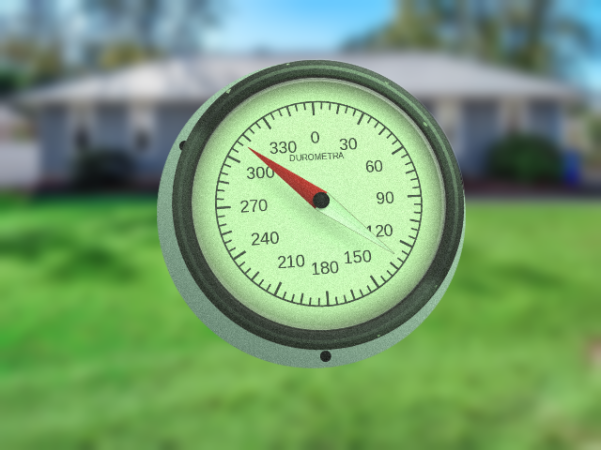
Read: 310,°
